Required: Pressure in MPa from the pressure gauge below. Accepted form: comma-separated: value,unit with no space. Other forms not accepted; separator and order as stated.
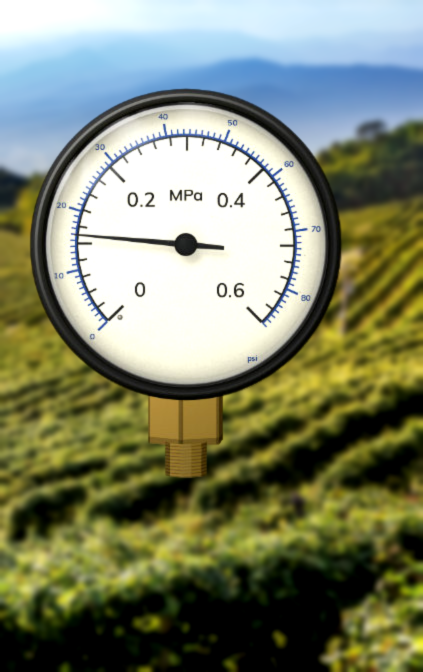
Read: 0.11,MPa
